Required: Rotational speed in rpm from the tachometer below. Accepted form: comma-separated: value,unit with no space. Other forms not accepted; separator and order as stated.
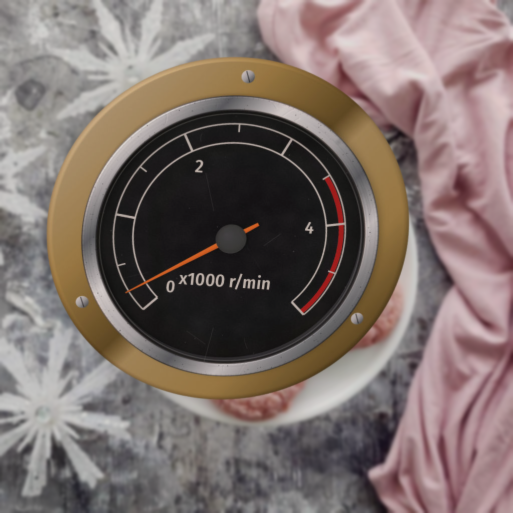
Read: 250,rpm
